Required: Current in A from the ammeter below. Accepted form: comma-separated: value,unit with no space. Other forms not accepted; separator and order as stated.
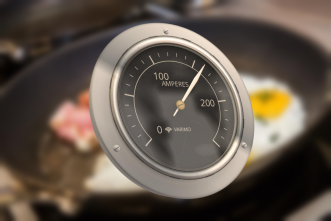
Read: 160,A
